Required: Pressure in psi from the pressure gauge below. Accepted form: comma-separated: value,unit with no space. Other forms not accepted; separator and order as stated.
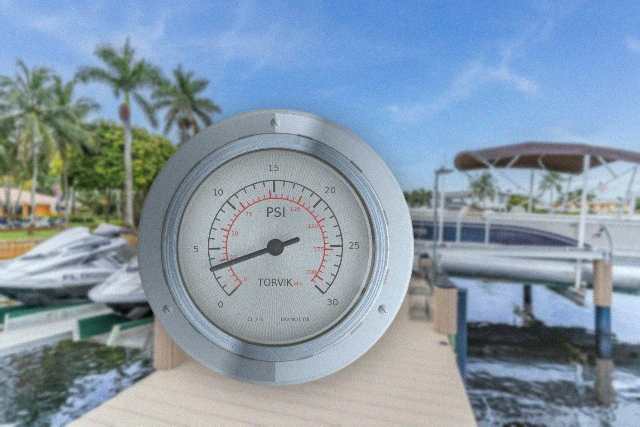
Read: 3,psi
